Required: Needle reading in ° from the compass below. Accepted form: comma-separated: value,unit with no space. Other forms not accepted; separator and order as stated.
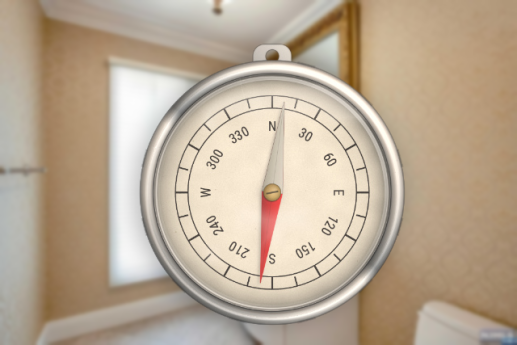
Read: 187.5,°
